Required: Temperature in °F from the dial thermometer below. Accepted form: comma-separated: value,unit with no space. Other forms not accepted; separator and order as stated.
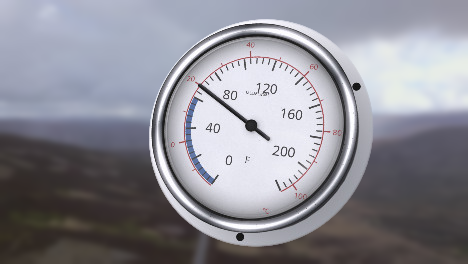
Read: 68,°F
